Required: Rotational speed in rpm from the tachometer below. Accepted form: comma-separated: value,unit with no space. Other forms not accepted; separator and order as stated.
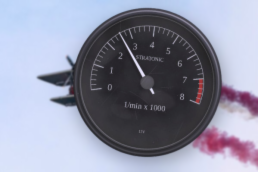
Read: 2600,rpm
